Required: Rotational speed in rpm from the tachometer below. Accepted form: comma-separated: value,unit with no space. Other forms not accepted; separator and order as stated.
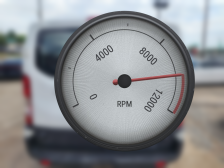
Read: 10000,rpm
